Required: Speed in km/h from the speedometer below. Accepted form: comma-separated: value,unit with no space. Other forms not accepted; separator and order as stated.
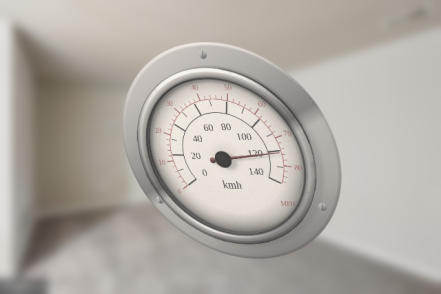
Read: 120,km/h
